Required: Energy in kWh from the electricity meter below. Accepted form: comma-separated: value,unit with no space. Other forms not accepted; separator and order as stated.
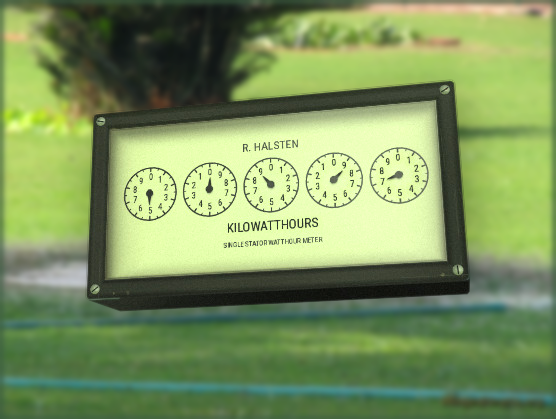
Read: 49887,kWh
